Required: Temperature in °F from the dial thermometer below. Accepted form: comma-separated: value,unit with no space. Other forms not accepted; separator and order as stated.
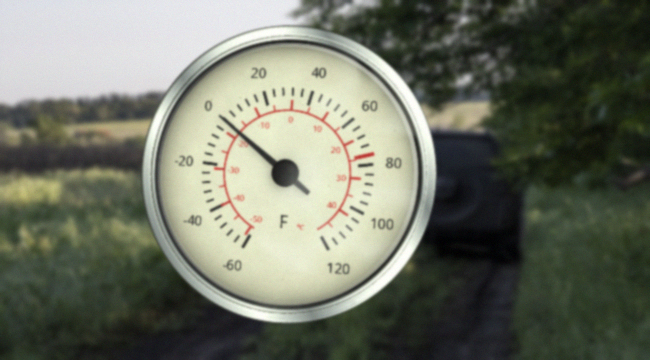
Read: 0,°F
